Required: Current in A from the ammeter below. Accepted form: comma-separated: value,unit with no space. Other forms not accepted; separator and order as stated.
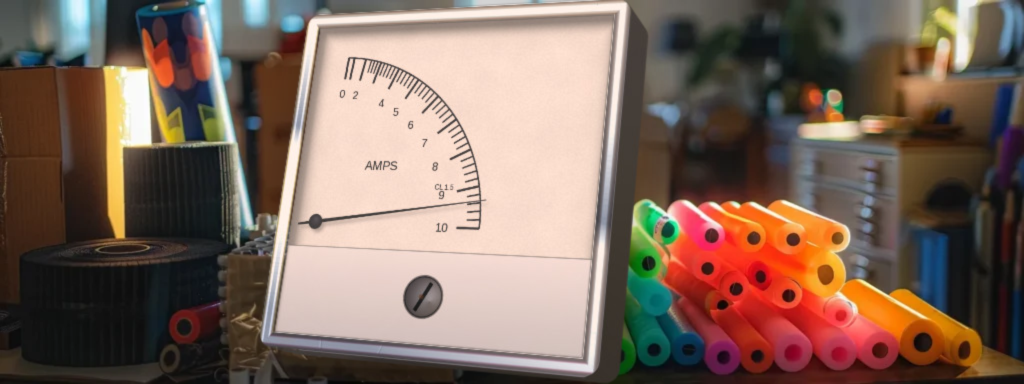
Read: 9.4,A
